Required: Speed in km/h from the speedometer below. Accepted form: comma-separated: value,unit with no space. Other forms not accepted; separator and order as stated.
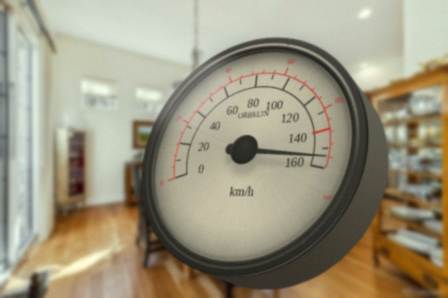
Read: 155,km/h
